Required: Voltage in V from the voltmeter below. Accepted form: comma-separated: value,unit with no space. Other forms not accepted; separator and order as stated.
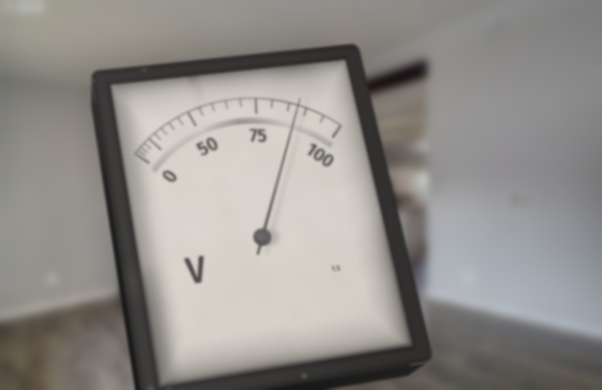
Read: 87.5,V
